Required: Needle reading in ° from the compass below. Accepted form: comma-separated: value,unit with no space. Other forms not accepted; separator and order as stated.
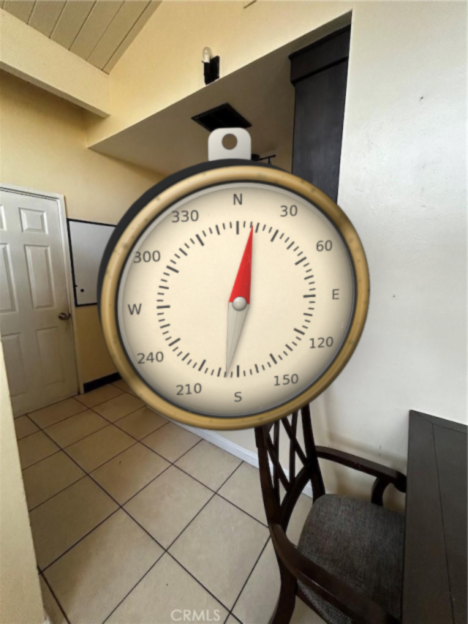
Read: 10,°
